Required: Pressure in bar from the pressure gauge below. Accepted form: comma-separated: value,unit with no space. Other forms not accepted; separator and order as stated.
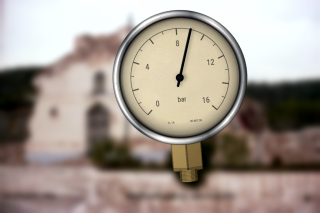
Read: 9,bar
